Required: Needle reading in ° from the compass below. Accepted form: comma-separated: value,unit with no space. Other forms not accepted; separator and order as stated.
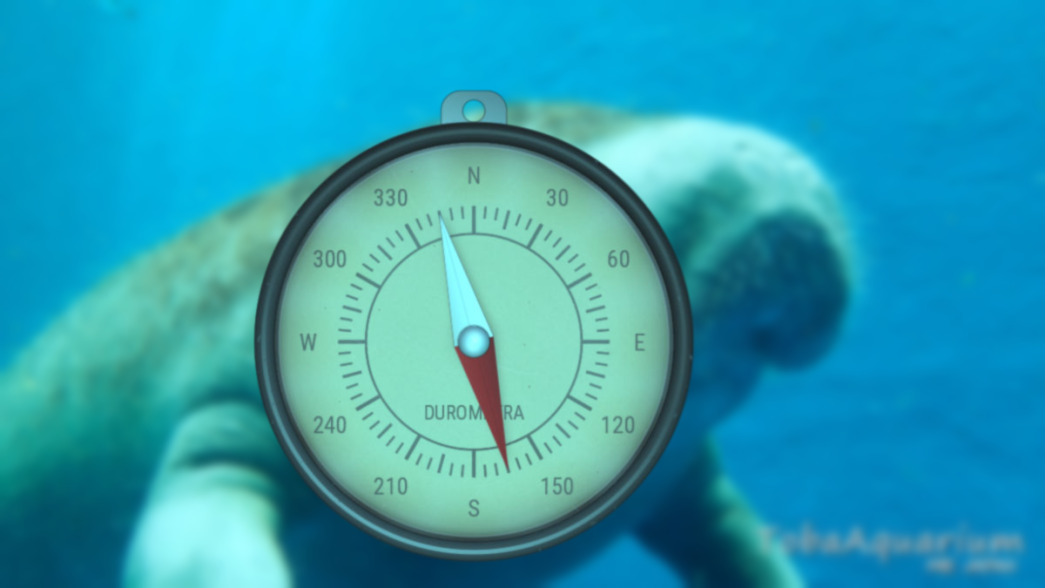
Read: 165,°
